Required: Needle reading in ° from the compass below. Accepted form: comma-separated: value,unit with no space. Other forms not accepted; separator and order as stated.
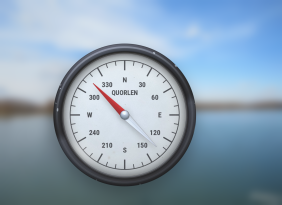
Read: 315,°
